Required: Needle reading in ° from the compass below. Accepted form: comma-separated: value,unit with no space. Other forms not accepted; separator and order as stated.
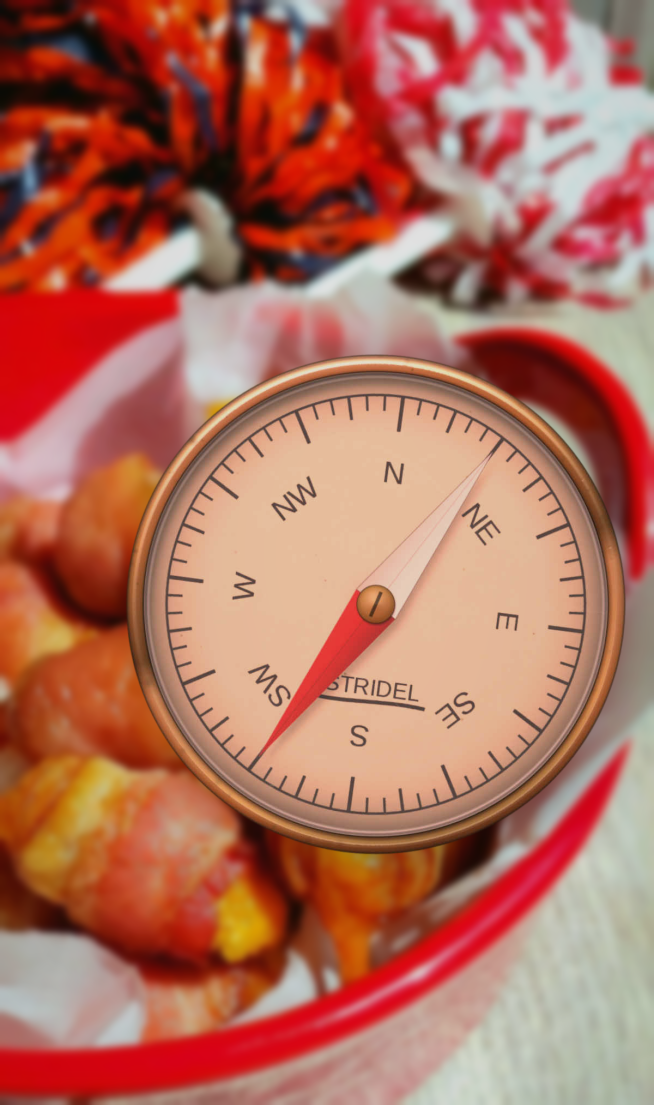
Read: 210,°
